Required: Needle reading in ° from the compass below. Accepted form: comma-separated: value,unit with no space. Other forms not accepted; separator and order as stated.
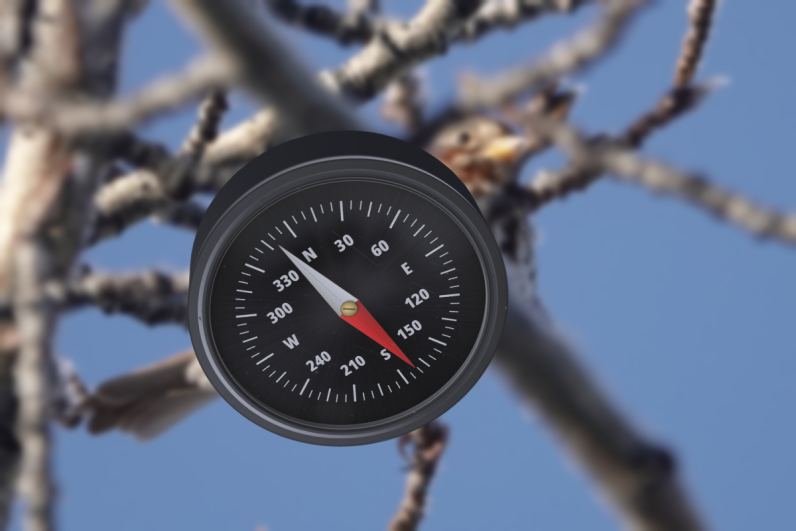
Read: 170,°
